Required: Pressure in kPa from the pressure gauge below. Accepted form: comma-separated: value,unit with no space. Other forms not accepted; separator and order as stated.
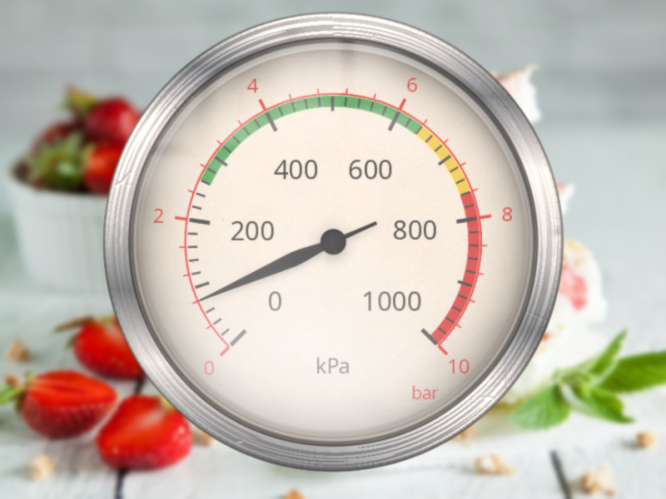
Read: 80,kPa
